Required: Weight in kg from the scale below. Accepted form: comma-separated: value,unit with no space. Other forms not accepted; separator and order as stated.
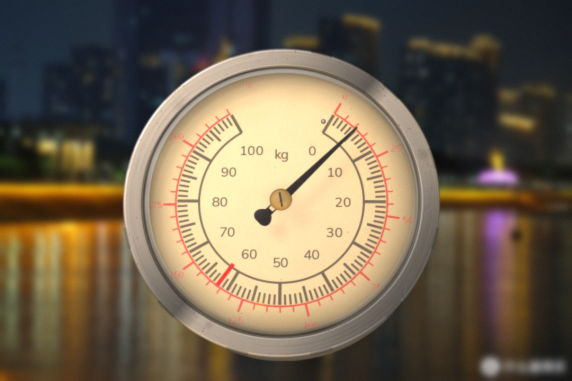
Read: 5,kg
